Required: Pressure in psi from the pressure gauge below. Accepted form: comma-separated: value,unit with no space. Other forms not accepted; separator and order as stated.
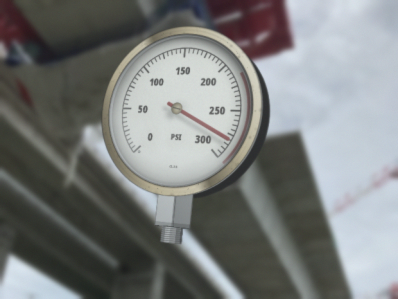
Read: 280,psi
